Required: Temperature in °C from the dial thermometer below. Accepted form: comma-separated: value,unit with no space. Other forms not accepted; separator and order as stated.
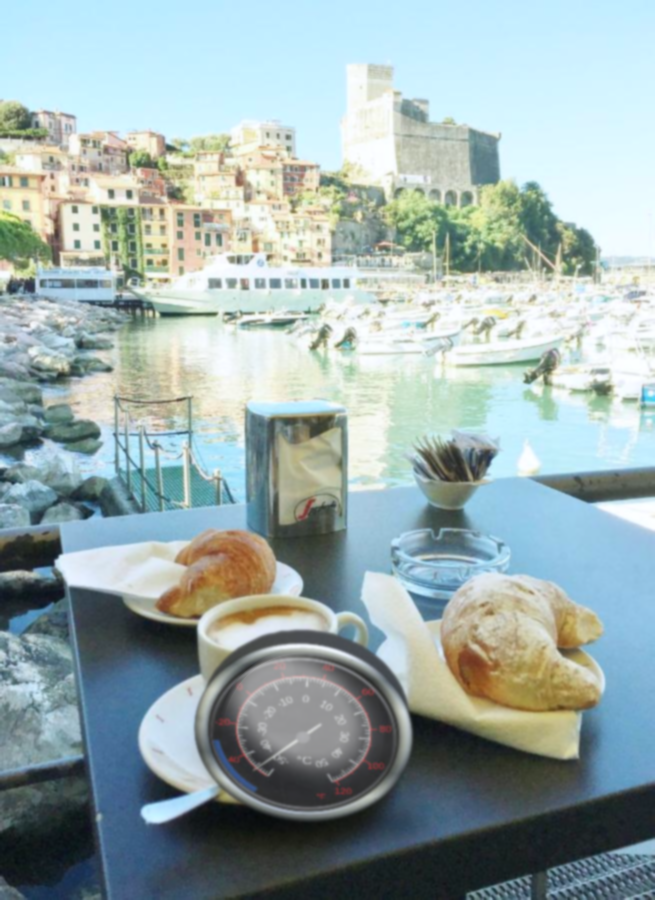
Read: -45,°C
